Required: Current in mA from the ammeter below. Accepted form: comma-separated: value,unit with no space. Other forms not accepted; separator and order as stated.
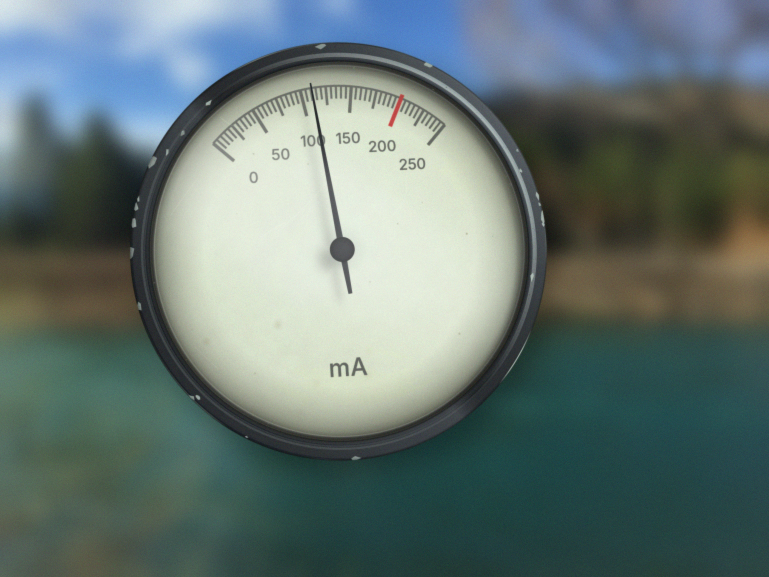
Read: 110,mA
